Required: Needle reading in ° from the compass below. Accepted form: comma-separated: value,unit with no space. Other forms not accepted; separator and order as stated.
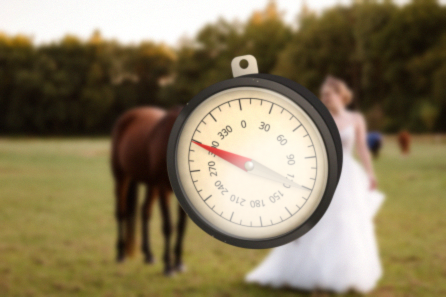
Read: 300,°
